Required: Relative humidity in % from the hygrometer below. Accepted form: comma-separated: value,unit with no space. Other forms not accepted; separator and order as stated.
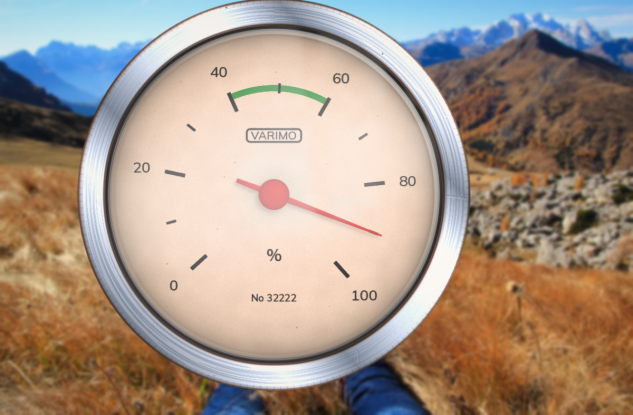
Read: 90,%
